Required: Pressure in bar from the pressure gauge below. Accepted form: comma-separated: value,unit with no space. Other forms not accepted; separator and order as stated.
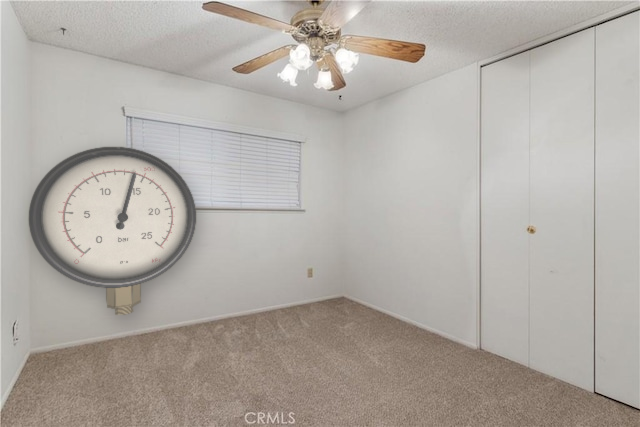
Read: 14,bar
